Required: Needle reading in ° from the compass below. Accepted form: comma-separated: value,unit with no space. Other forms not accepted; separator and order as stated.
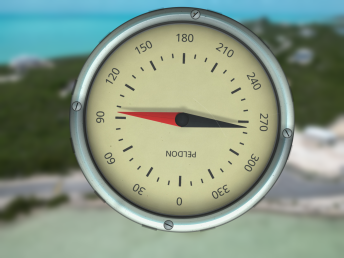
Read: 95,°
